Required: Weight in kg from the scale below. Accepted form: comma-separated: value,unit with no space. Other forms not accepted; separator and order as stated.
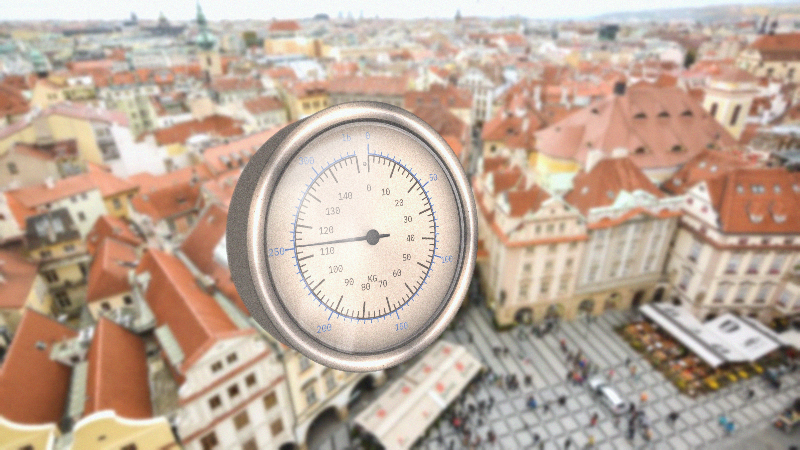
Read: 114,kg
